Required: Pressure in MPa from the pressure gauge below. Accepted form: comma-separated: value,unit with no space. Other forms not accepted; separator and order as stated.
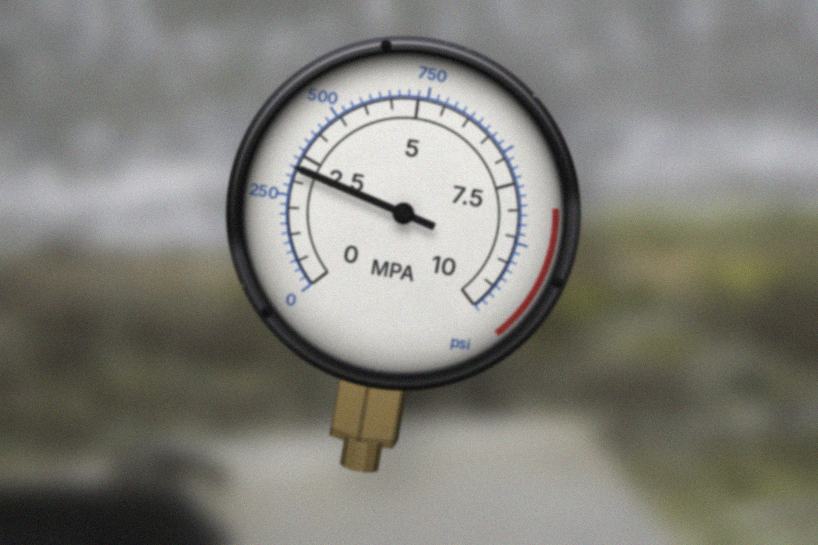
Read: 2.25,MPa
